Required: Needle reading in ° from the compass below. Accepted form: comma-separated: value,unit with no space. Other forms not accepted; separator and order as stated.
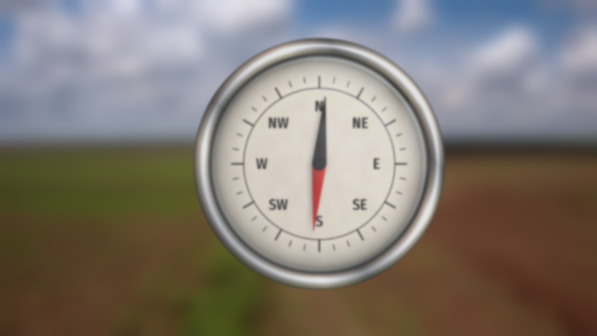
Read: 185,°
